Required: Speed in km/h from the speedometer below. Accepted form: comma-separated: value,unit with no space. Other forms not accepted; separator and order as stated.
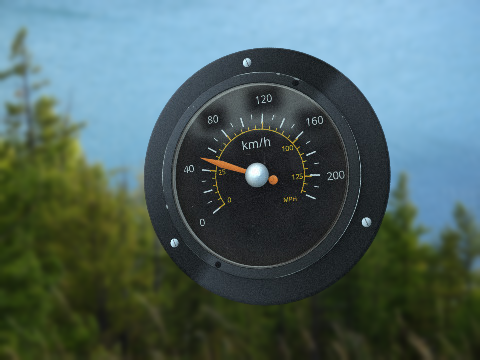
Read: 50,km/h
